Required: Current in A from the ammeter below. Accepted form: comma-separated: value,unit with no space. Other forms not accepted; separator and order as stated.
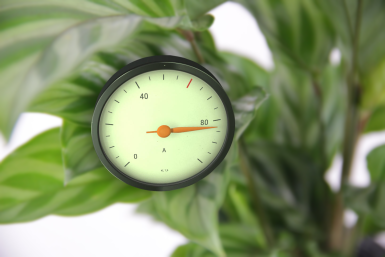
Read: 82.5,A
